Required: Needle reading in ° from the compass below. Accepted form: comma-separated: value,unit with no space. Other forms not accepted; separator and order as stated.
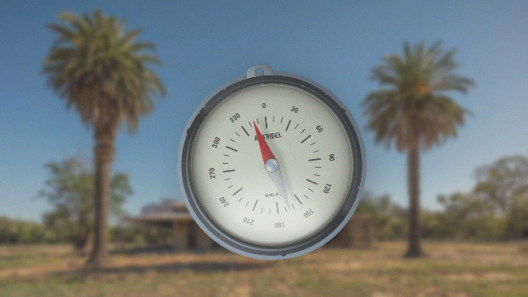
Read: 345,°
